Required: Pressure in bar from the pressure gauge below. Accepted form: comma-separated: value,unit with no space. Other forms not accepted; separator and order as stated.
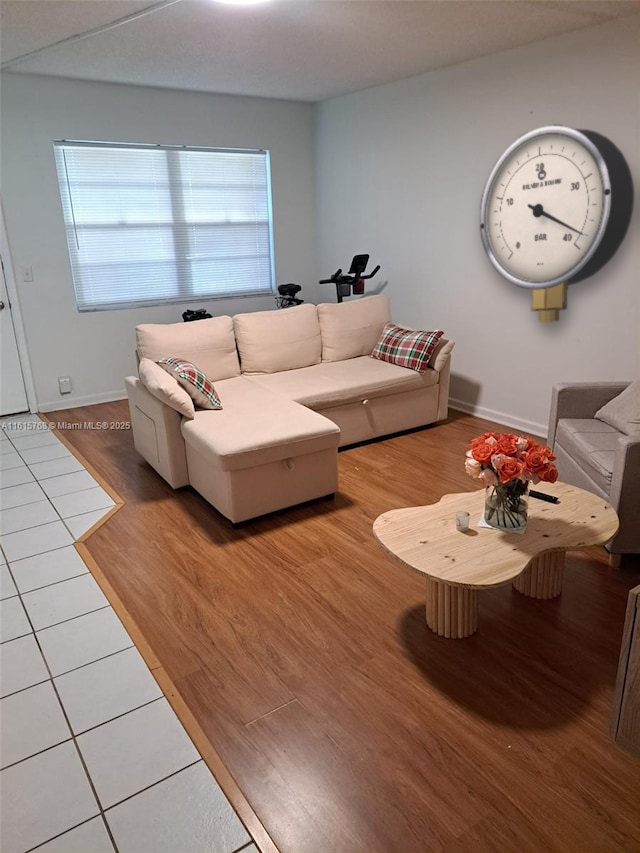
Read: 38,bar
